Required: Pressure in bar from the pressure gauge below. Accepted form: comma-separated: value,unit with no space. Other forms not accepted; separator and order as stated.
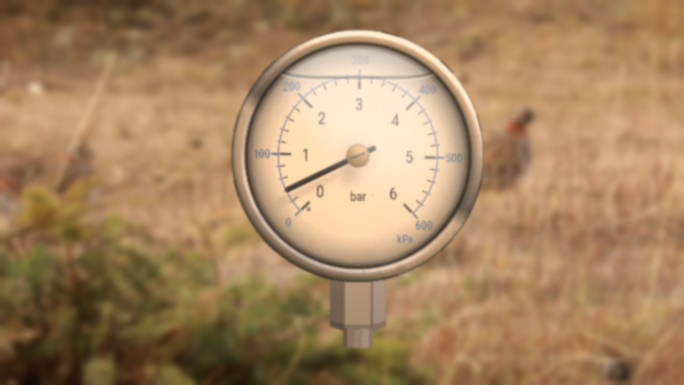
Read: 0.4,bar
